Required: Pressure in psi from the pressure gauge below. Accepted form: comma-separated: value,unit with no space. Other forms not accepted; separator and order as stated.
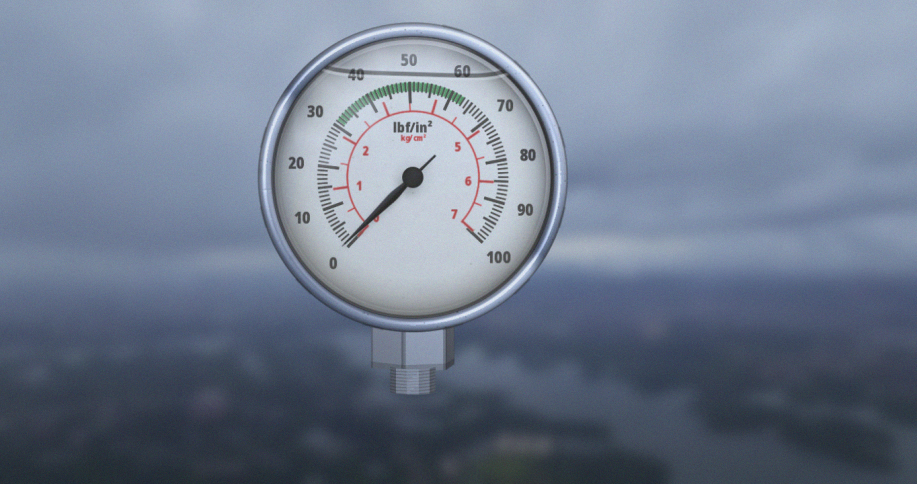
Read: 1,psi
